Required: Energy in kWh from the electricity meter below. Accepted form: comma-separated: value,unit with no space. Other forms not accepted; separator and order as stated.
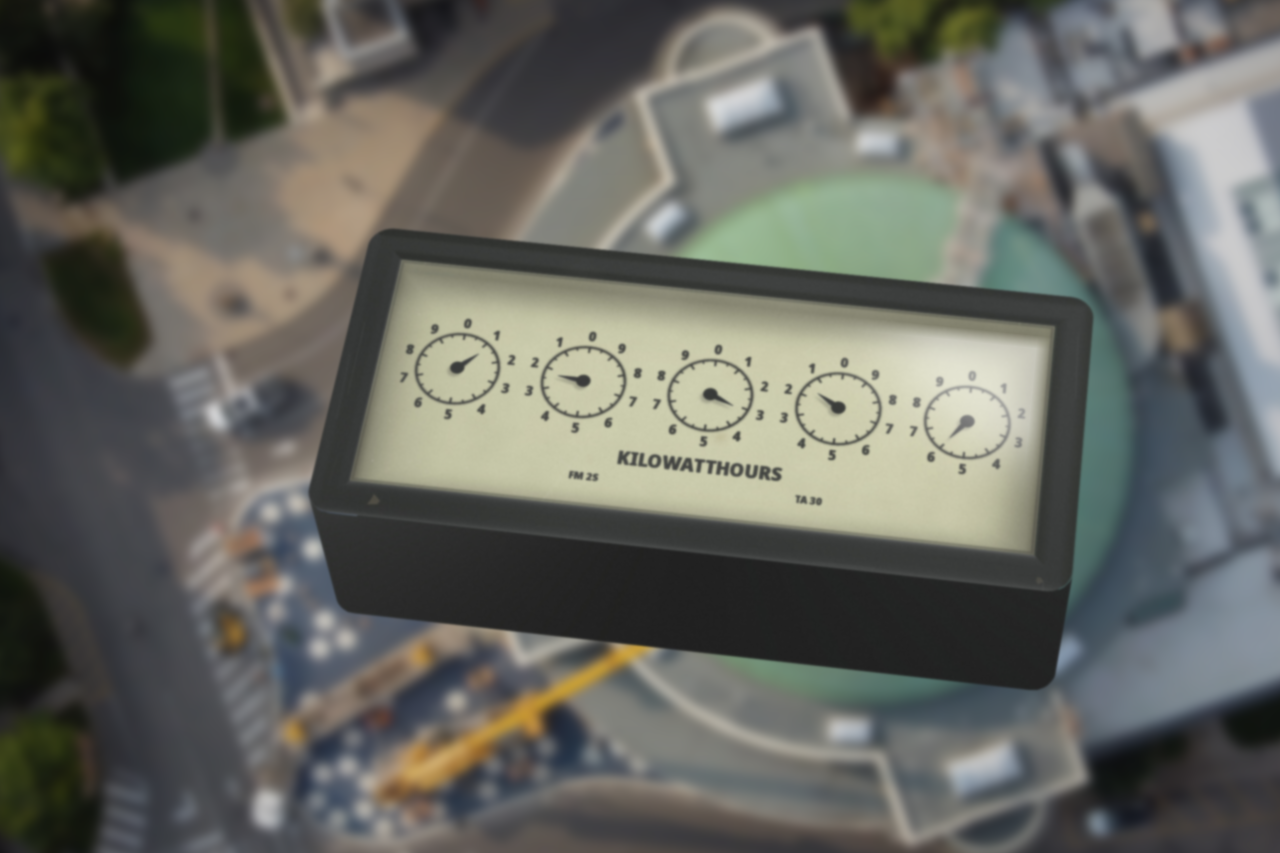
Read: 12316,kWh
